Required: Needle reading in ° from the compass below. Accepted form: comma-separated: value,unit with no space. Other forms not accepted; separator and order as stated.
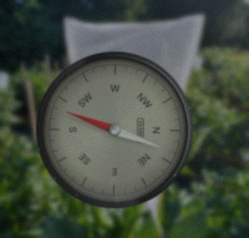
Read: 200,°
